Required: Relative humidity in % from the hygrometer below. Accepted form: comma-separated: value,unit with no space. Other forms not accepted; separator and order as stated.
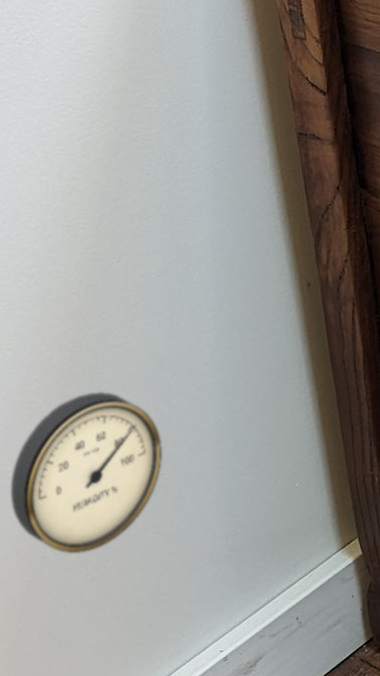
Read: 80,%
